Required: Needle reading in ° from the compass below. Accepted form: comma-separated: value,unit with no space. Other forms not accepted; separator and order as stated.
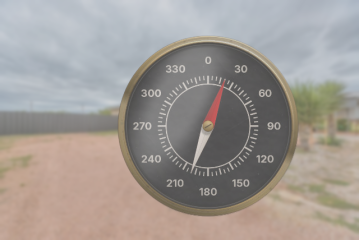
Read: 20,°
